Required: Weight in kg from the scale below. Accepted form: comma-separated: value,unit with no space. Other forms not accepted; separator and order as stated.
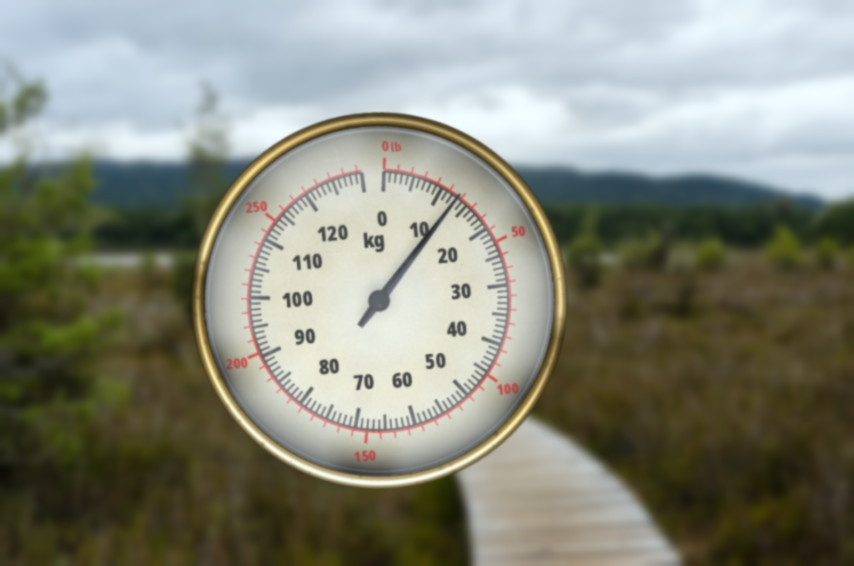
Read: 13,kg
